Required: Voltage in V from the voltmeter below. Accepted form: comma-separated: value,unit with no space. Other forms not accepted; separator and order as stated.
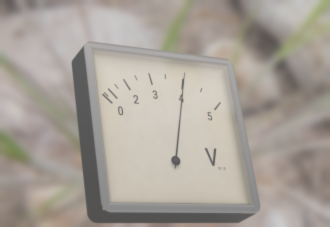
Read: 4,V
